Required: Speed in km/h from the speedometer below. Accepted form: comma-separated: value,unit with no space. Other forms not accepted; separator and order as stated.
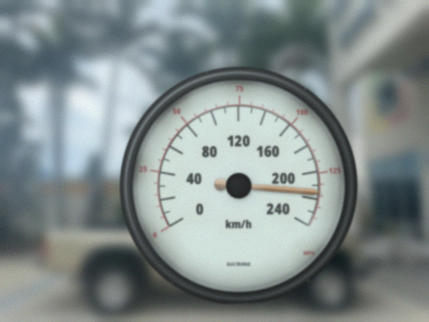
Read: 215,km/h
